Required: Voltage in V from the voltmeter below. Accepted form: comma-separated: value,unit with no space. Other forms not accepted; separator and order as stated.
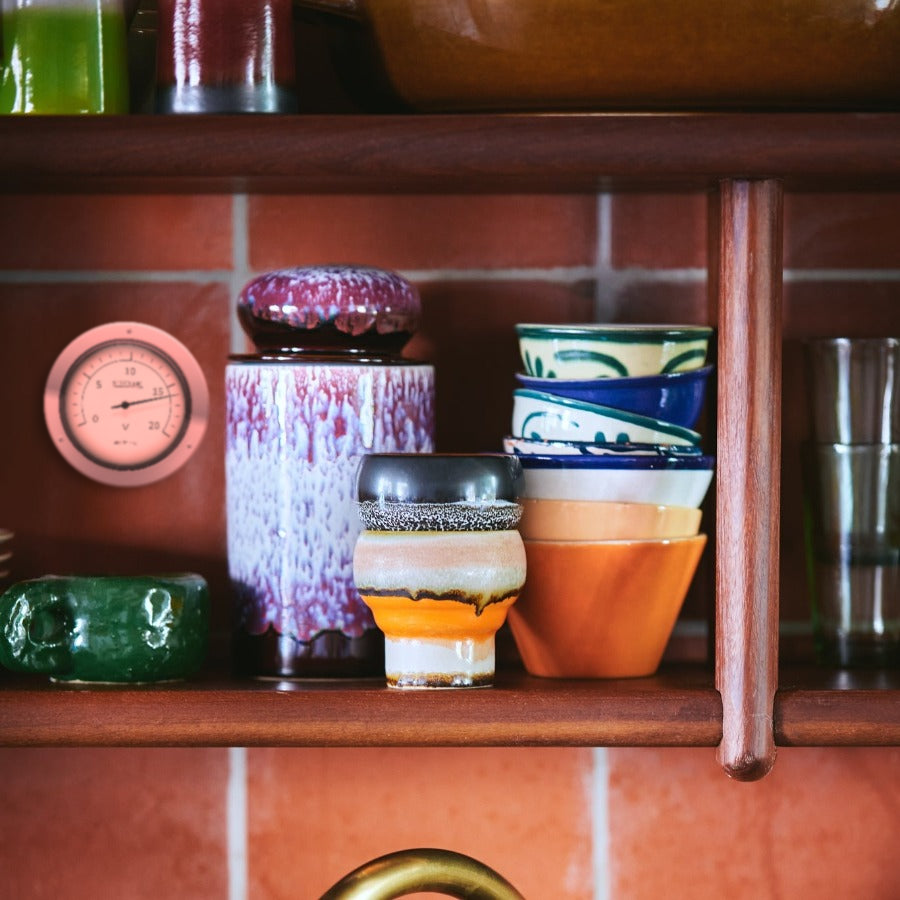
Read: 16,V
